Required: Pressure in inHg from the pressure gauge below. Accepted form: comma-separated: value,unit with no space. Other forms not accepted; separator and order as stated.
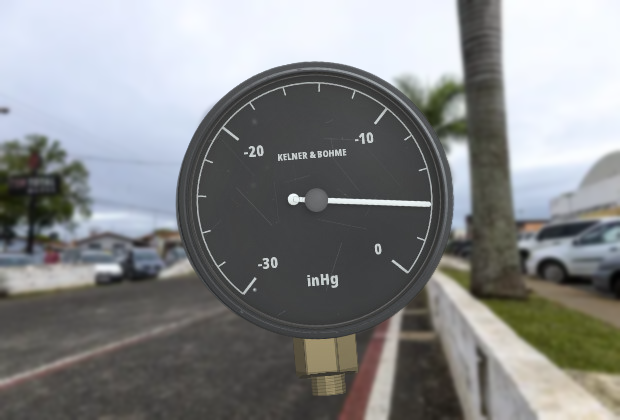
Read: -4,inHg
